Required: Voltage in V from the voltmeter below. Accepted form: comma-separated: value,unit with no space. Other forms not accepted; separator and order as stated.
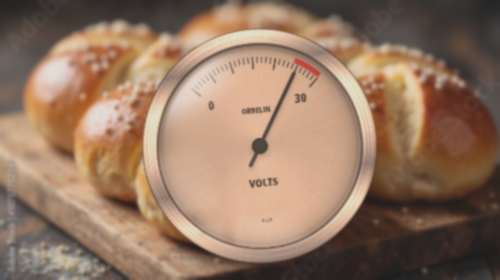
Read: 25,V
